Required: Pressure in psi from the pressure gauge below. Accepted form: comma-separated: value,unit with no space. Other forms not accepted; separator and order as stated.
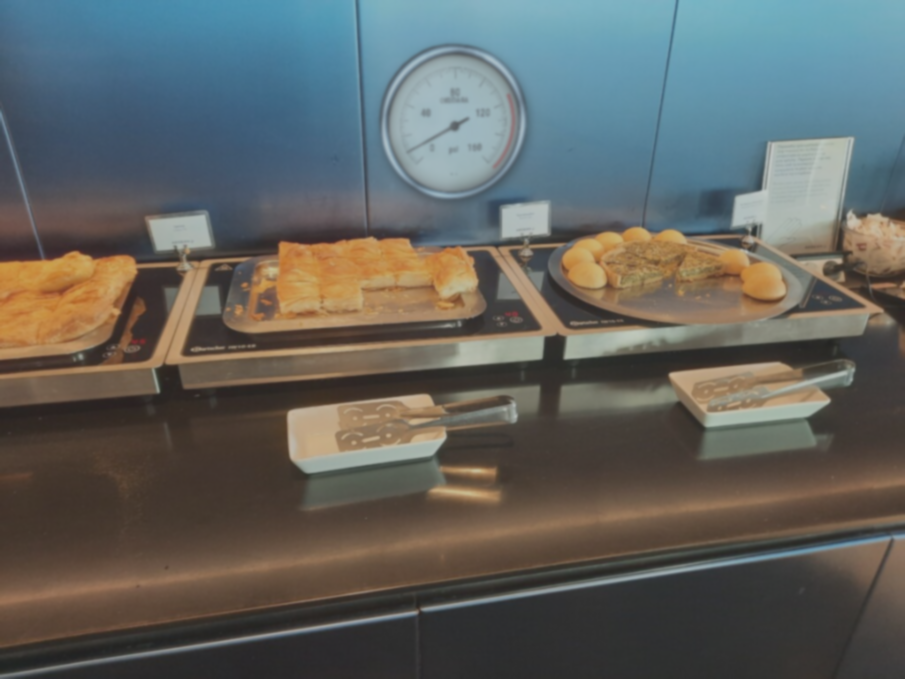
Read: 10,psi
